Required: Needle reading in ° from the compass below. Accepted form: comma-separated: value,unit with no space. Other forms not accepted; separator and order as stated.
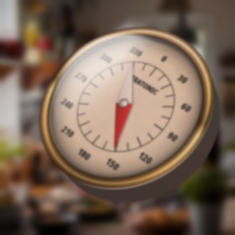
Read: 150,°
